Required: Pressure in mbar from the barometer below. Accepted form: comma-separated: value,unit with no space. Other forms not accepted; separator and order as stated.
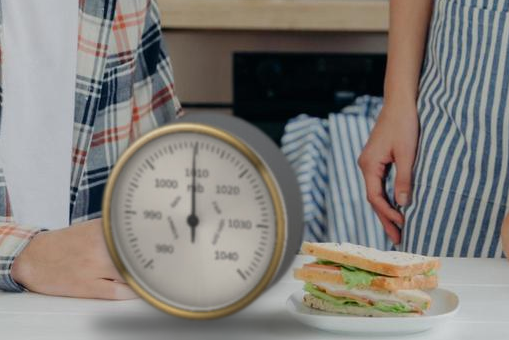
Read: 1010,mbar
